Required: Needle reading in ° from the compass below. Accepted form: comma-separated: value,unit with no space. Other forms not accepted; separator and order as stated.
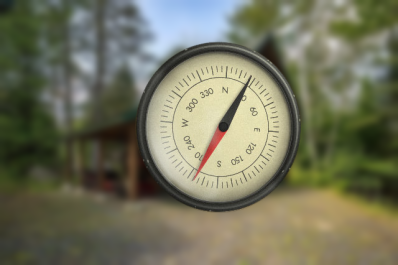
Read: 205,°
